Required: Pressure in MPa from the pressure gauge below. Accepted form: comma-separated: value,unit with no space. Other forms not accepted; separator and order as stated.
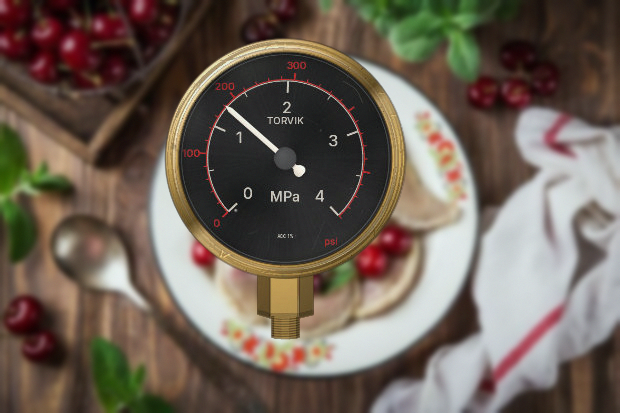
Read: 1.25,MPa
